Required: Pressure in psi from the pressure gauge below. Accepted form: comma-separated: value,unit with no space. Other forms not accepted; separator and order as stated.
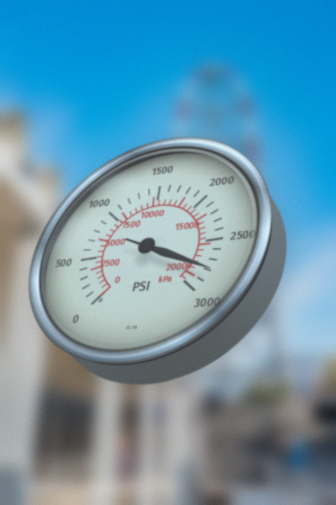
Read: 2800,psi
